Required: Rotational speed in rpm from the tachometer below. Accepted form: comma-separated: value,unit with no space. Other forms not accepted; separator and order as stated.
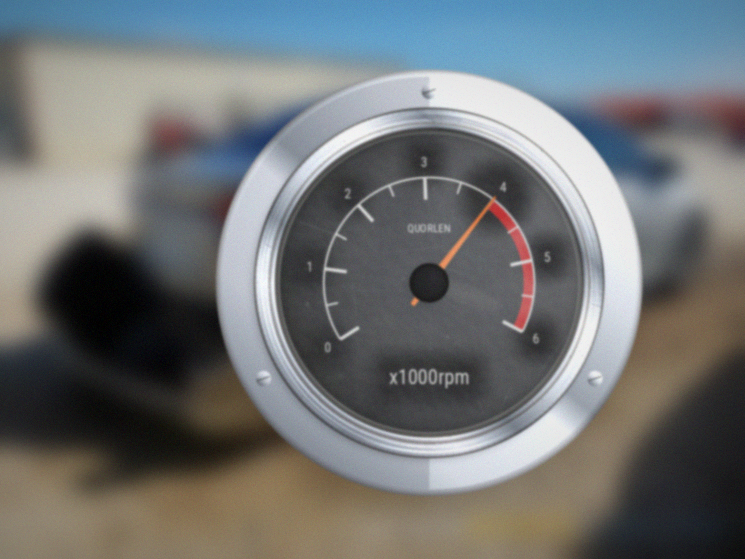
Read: 4000,rpm
